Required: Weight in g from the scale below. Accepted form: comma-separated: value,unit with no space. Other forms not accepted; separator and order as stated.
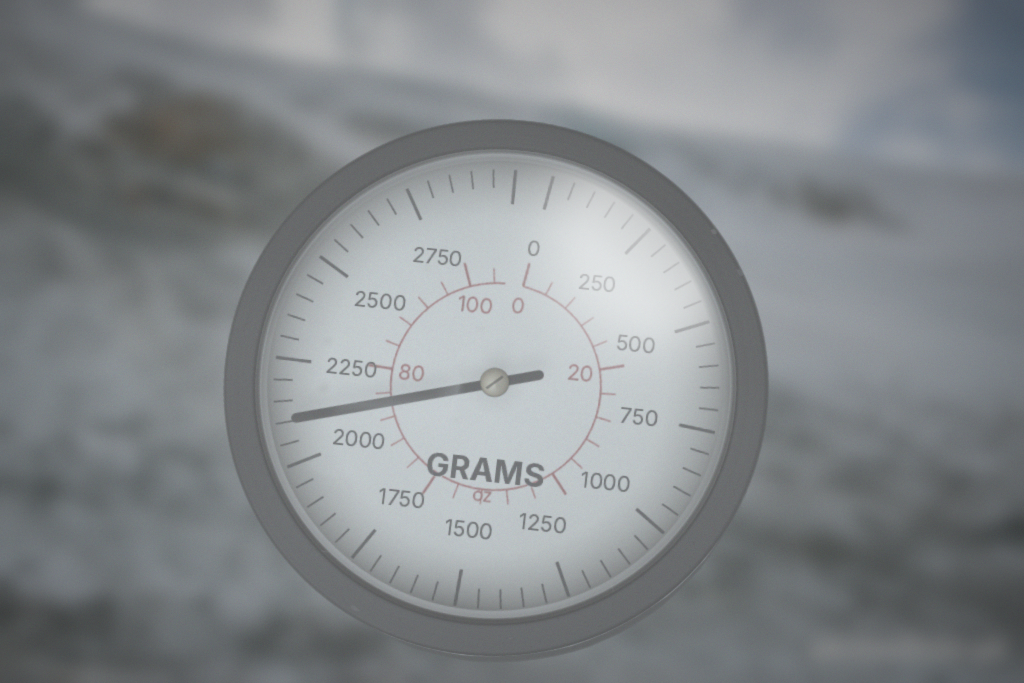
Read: 2100,g
